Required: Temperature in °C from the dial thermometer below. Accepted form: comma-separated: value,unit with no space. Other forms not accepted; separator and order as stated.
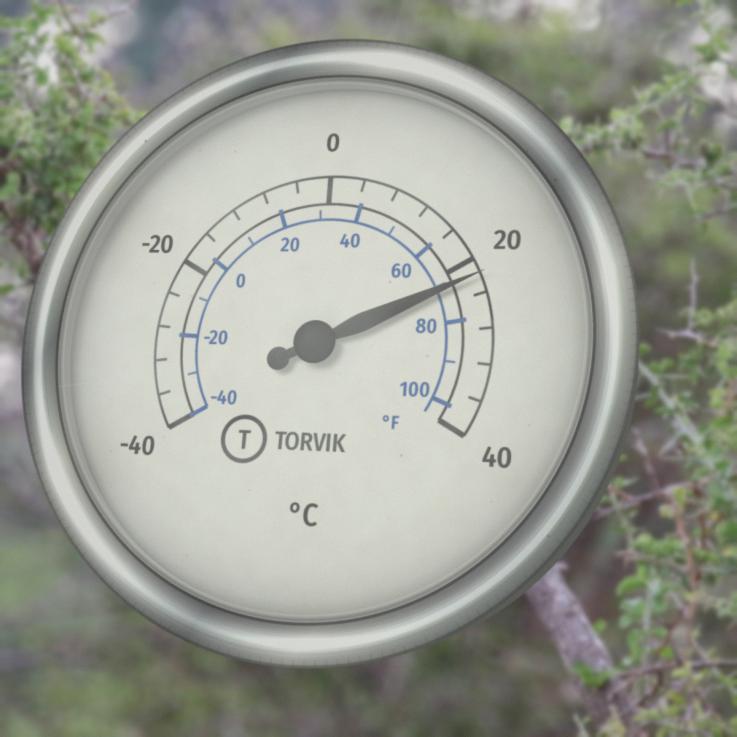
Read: 22,°C
